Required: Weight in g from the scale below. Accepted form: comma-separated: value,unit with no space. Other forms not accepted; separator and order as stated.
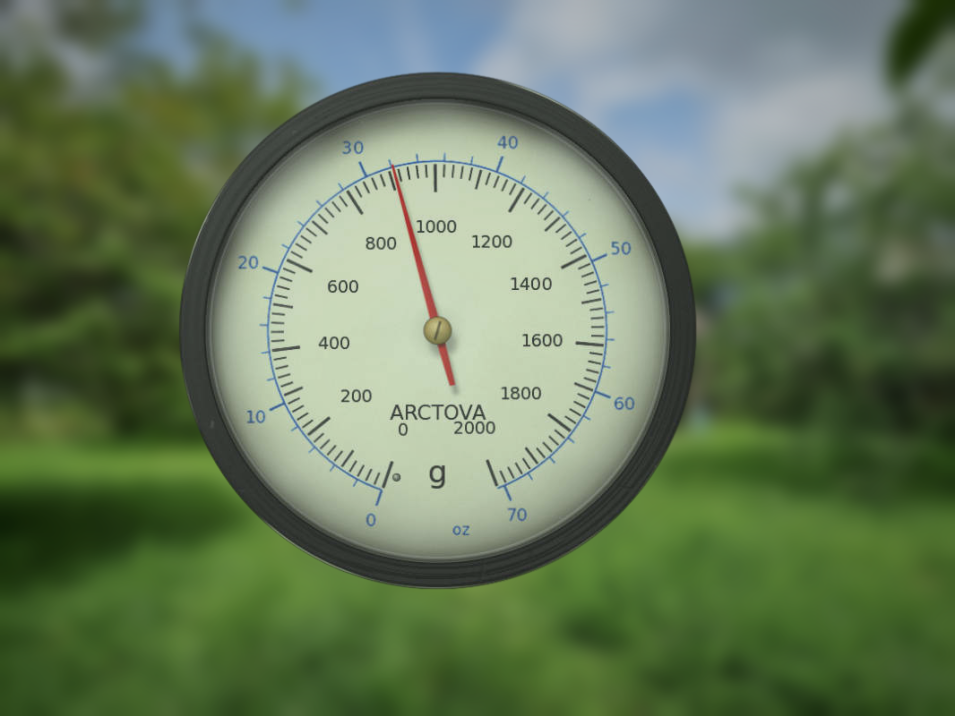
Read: 910,g
